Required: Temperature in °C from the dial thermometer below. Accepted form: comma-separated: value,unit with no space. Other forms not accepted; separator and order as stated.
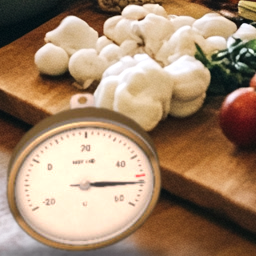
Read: 50,°C
